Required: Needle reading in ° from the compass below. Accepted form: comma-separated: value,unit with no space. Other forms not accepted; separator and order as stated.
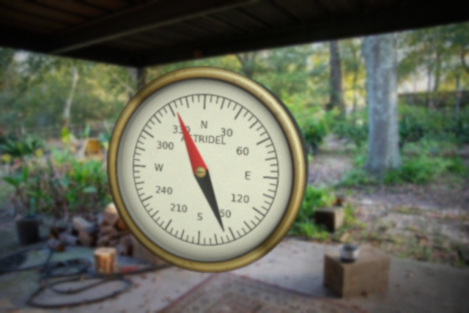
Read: 335,°
